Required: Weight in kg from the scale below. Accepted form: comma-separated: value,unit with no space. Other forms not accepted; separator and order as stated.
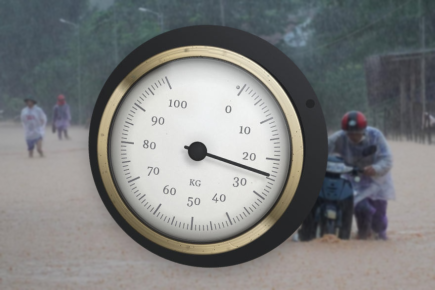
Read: 24,kg
